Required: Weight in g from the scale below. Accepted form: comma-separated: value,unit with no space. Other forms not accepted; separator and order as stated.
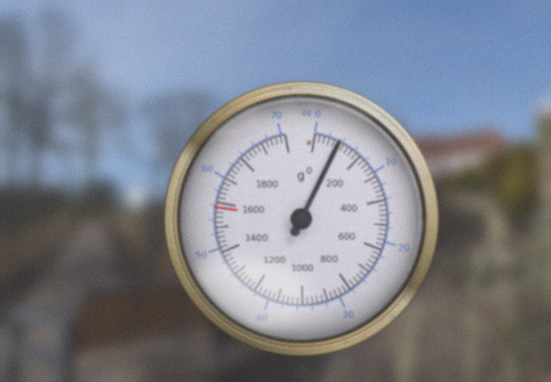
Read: 100,g
